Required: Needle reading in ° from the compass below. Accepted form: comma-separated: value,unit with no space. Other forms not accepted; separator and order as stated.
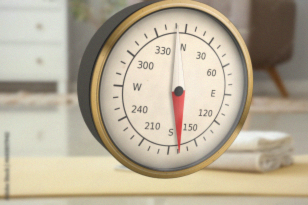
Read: 170,°
